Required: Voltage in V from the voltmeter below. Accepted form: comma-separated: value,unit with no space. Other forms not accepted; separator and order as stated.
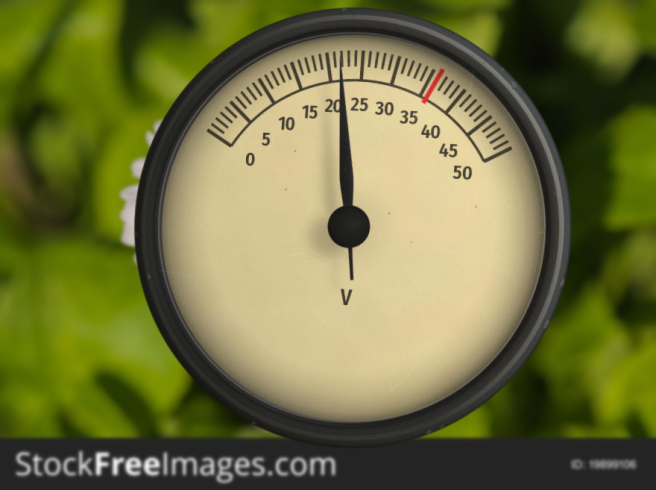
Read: 22,V
